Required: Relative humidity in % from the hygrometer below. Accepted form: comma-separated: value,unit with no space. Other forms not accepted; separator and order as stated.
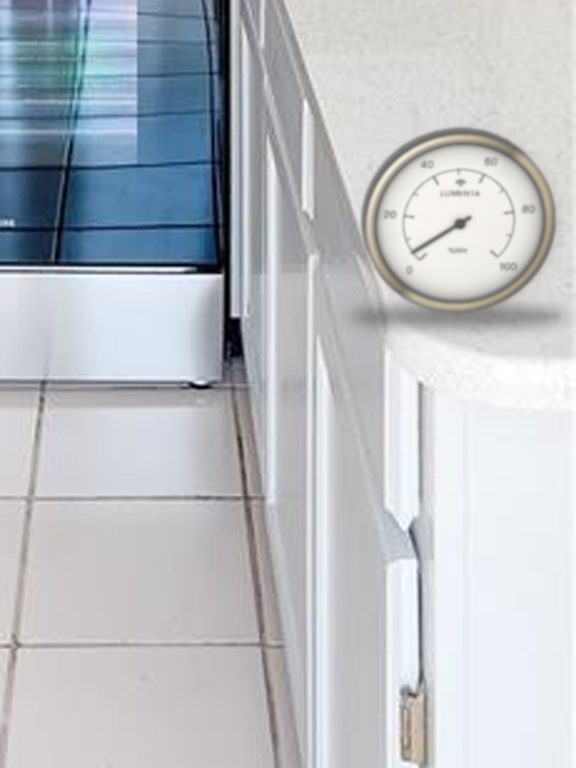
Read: 5,%
